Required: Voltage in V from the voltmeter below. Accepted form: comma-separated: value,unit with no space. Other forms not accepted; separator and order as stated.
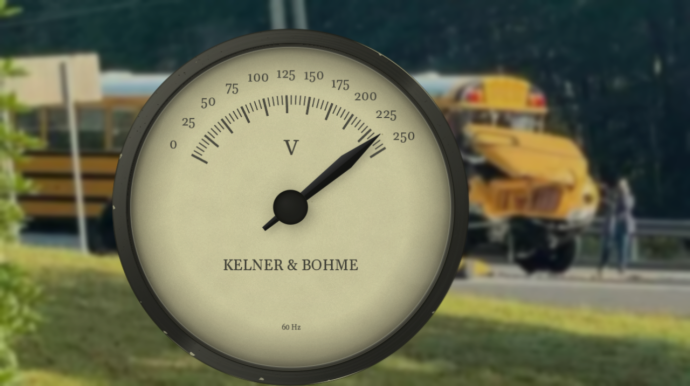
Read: 235,V
